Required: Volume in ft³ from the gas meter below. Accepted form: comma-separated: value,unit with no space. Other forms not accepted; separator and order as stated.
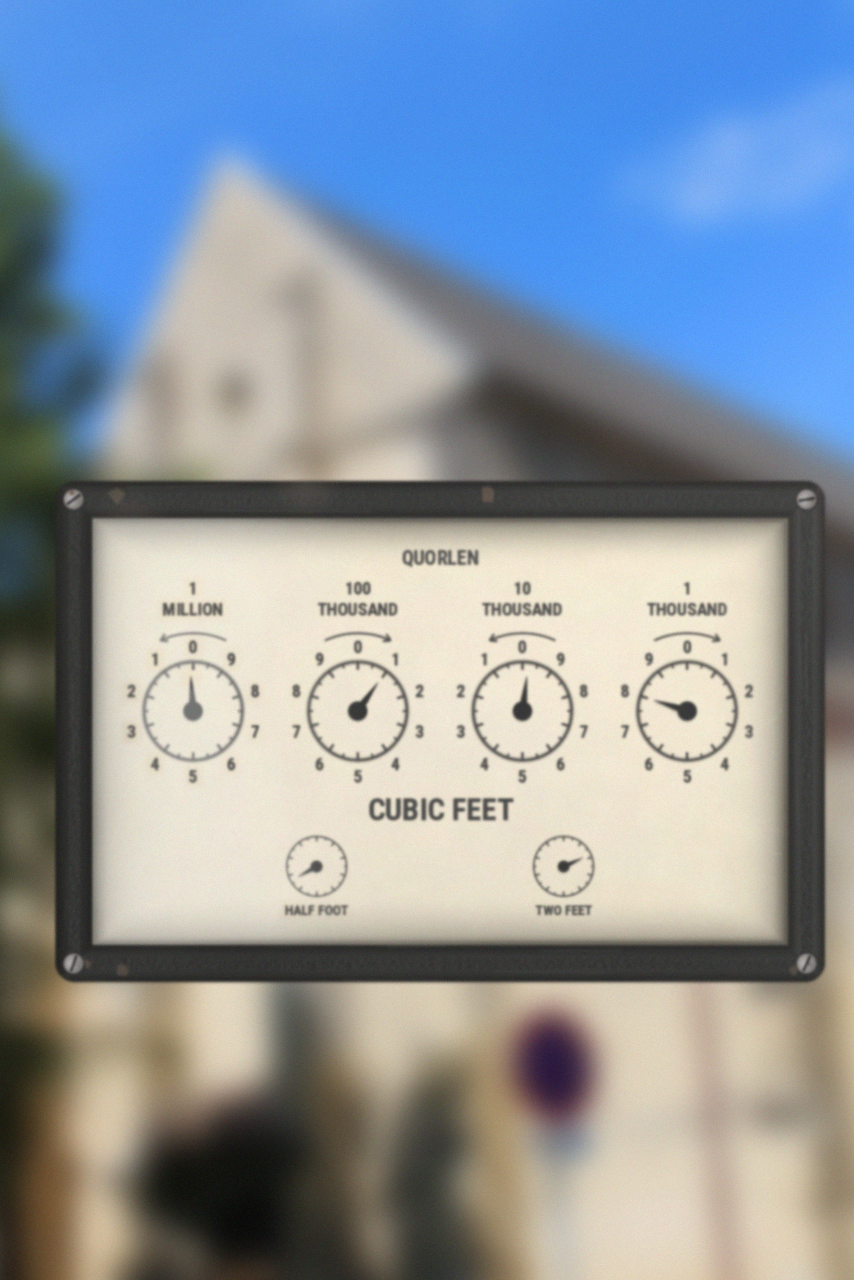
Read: 9800,ft³
